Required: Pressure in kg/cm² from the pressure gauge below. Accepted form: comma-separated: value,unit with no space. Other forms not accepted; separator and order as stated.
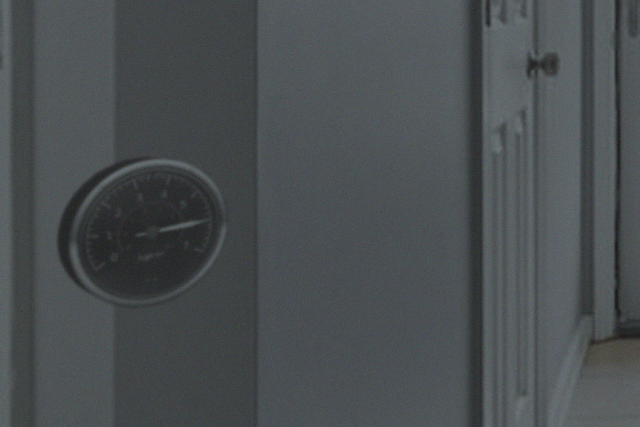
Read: 6,kg/cm²
